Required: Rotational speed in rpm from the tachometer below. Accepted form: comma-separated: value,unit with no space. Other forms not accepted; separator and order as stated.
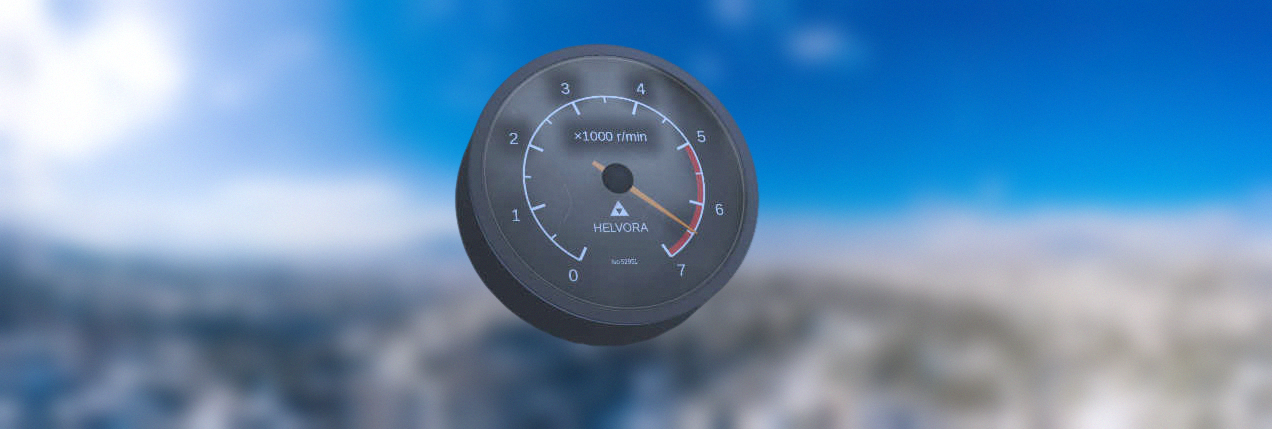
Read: 6500,rpm
